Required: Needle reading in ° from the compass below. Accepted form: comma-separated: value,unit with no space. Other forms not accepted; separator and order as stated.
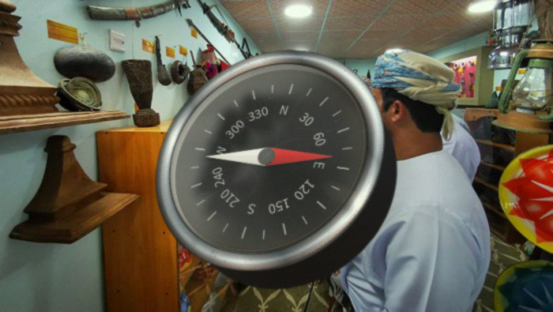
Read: 82.5,°
